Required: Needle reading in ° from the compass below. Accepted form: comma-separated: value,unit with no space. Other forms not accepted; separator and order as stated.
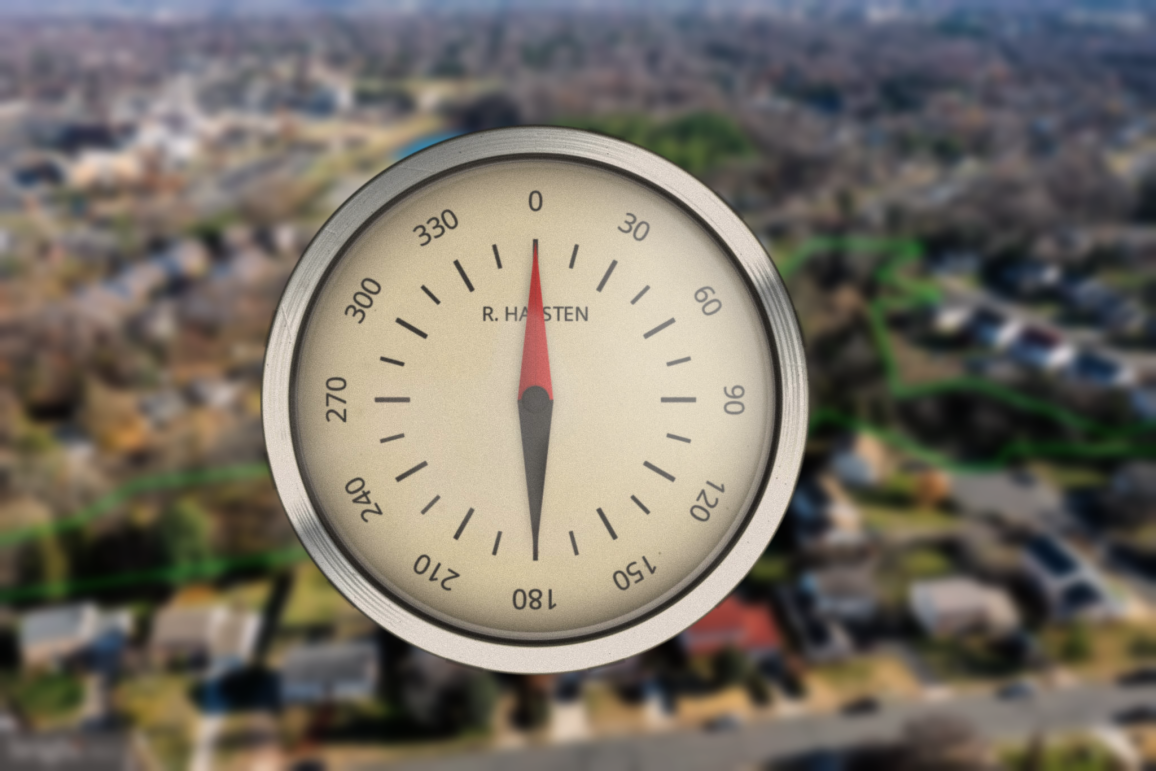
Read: 0,°
